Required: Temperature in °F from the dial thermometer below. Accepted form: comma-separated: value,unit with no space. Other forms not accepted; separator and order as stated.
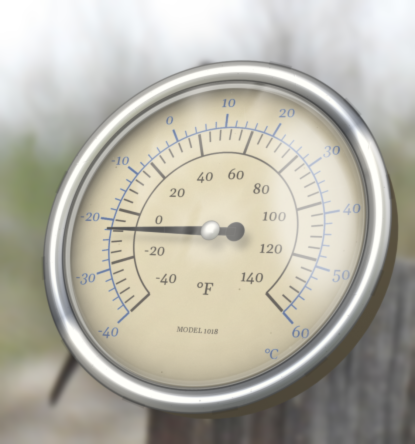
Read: -8,°F
